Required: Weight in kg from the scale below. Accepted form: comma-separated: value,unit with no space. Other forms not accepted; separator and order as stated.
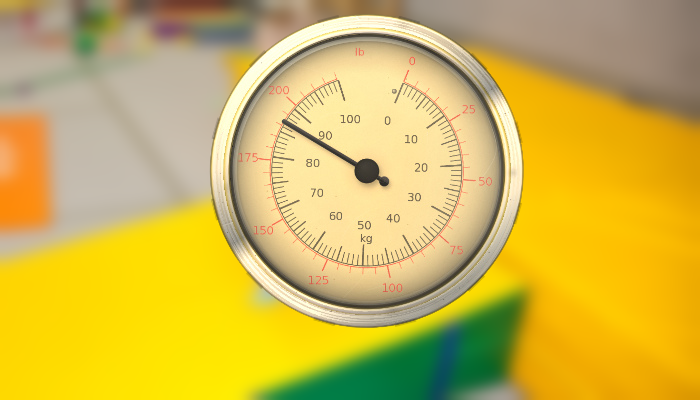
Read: 87,kg
